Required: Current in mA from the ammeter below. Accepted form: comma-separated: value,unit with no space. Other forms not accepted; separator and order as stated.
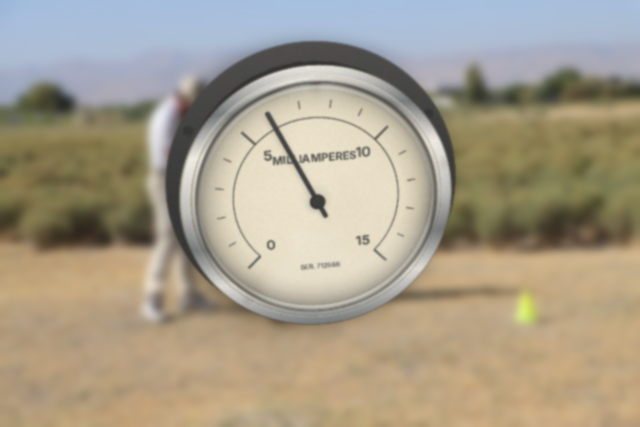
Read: 6,mA
